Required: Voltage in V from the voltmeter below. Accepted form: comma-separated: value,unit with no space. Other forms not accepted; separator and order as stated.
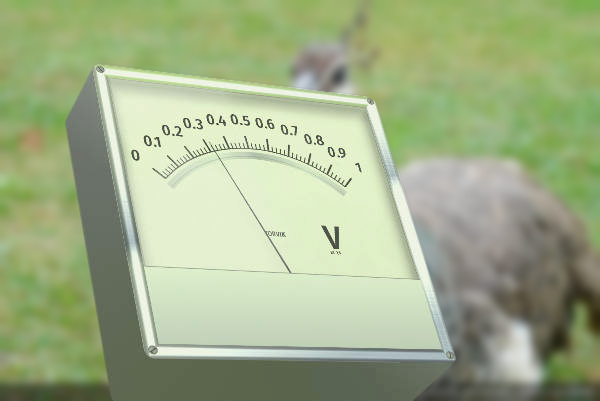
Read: 0.3,V
